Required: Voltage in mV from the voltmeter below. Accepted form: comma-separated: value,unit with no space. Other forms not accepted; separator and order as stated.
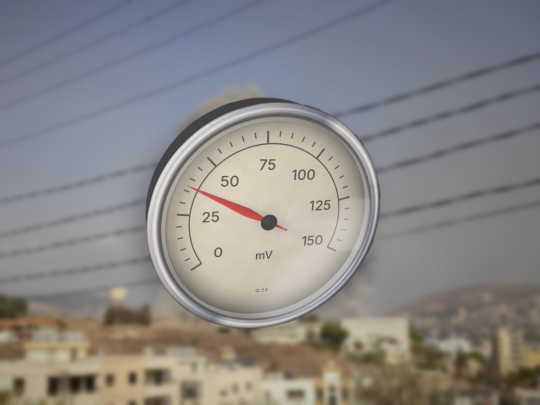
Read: 37.5,mV
